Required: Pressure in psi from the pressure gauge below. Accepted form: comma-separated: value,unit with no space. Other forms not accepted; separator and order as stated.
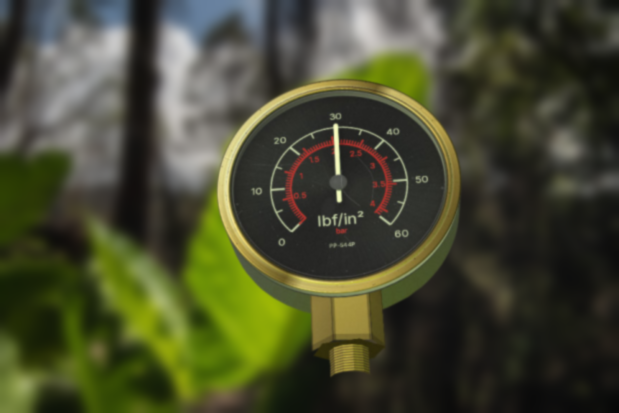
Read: 30,psi
